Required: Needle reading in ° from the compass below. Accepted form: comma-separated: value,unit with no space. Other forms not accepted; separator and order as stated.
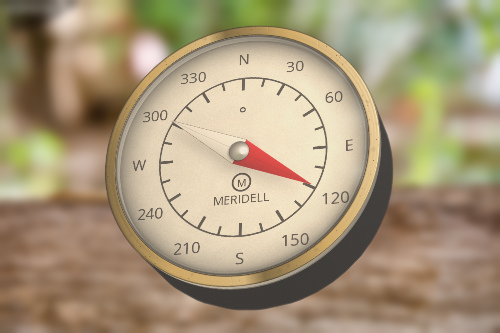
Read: 120,°
